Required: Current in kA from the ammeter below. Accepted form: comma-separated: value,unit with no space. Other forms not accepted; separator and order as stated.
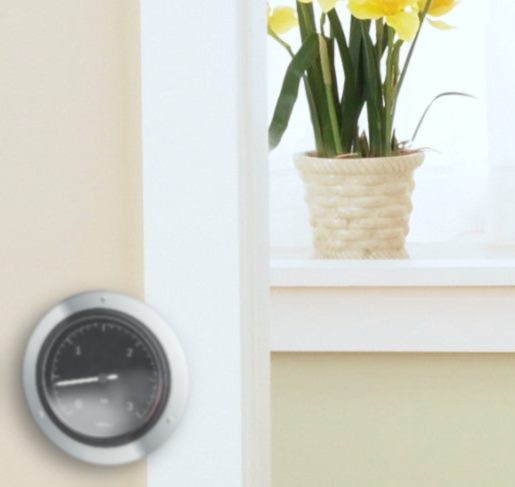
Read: 0.4,kA
